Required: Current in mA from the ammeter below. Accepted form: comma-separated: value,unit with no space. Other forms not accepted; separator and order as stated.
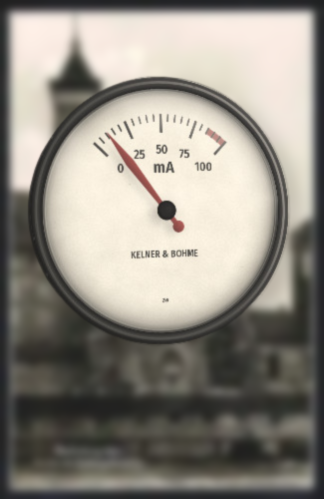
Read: 10,mA
